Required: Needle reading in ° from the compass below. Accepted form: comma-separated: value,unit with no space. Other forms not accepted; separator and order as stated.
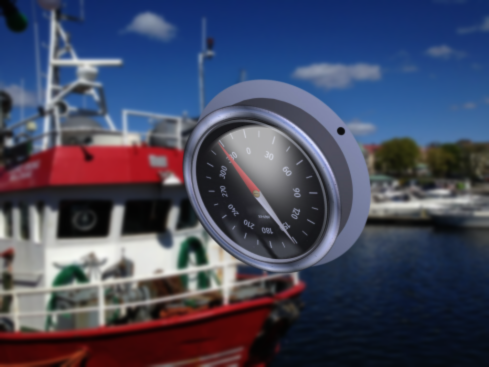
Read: 330,°
